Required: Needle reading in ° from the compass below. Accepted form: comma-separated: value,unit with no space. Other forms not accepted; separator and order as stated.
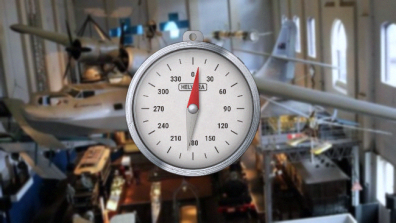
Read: 7.5,°
